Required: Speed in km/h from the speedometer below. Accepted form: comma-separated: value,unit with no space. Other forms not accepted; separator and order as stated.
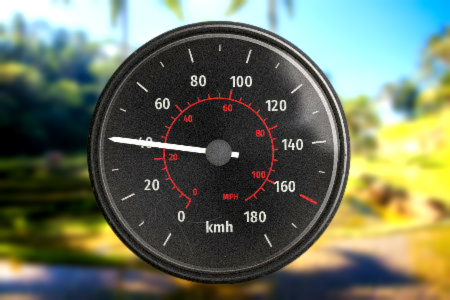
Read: 40,km/h
